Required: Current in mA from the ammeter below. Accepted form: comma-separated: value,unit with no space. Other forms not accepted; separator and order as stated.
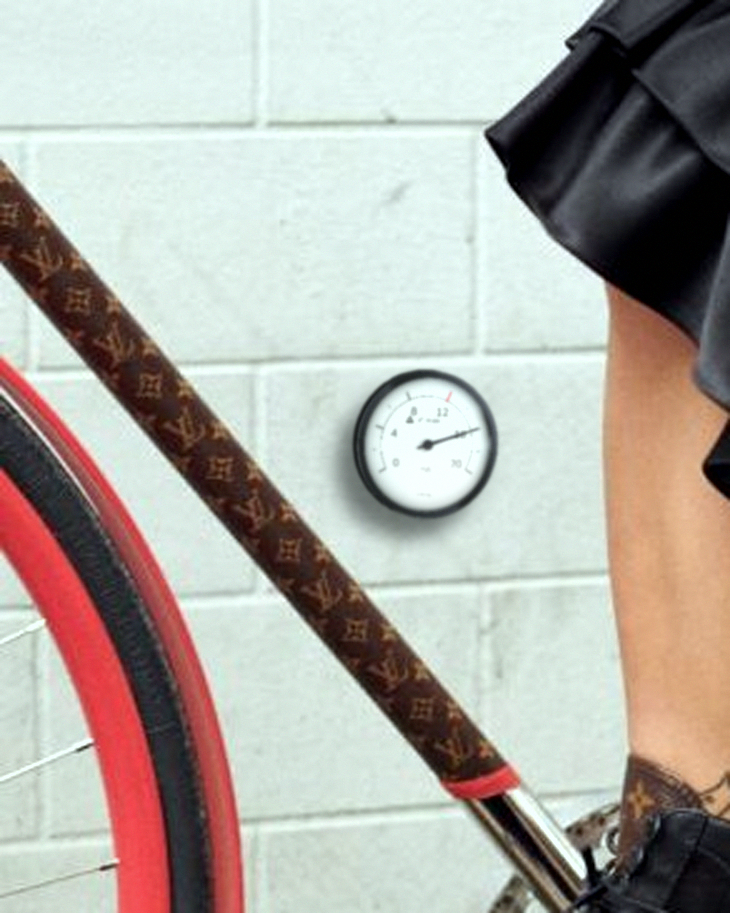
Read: 16,mA
